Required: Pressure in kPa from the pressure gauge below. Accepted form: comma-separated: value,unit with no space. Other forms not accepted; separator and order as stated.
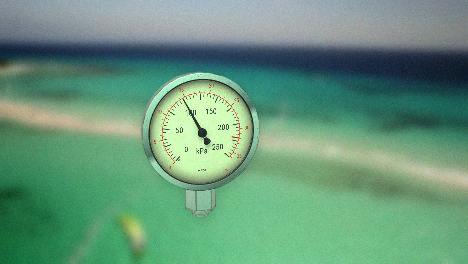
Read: 100,kPa
